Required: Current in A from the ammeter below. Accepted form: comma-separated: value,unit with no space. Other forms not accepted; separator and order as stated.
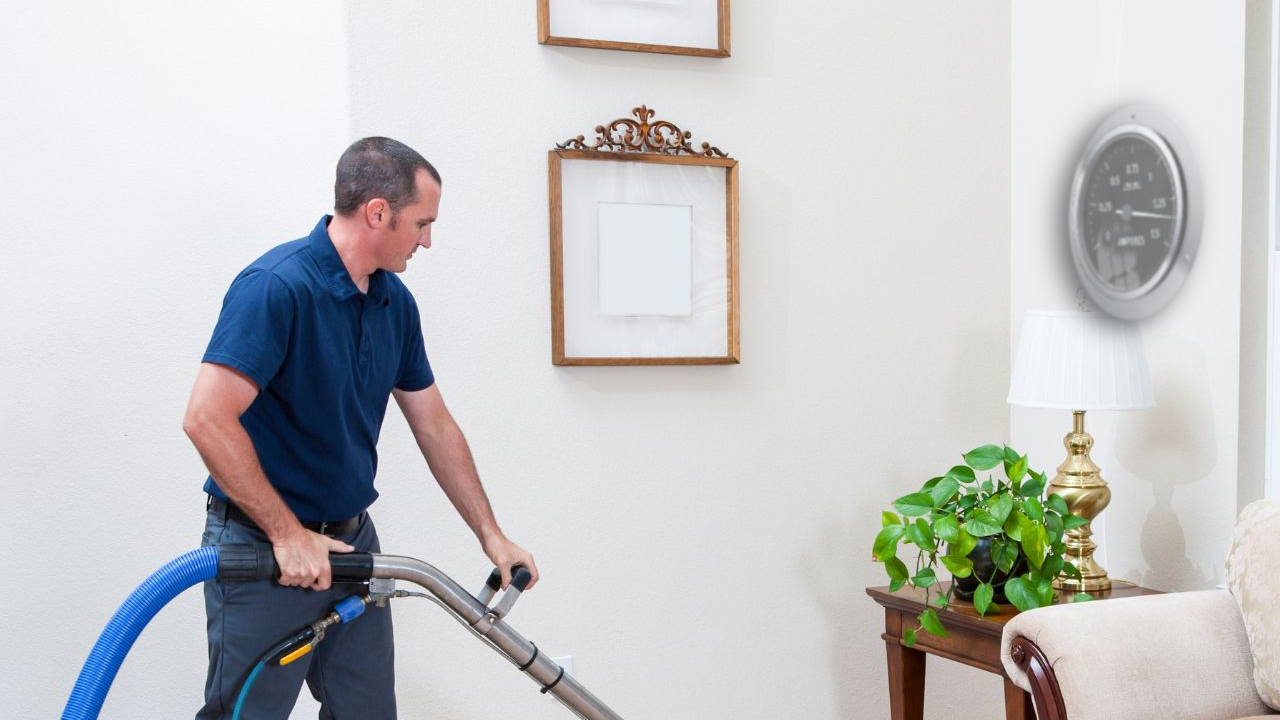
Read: 1.35,A
